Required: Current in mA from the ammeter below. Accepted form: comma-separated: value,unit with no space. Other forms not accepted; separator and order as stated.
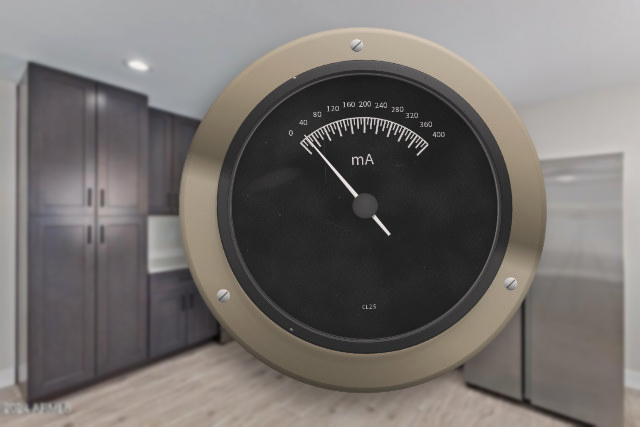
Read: 20,mA
